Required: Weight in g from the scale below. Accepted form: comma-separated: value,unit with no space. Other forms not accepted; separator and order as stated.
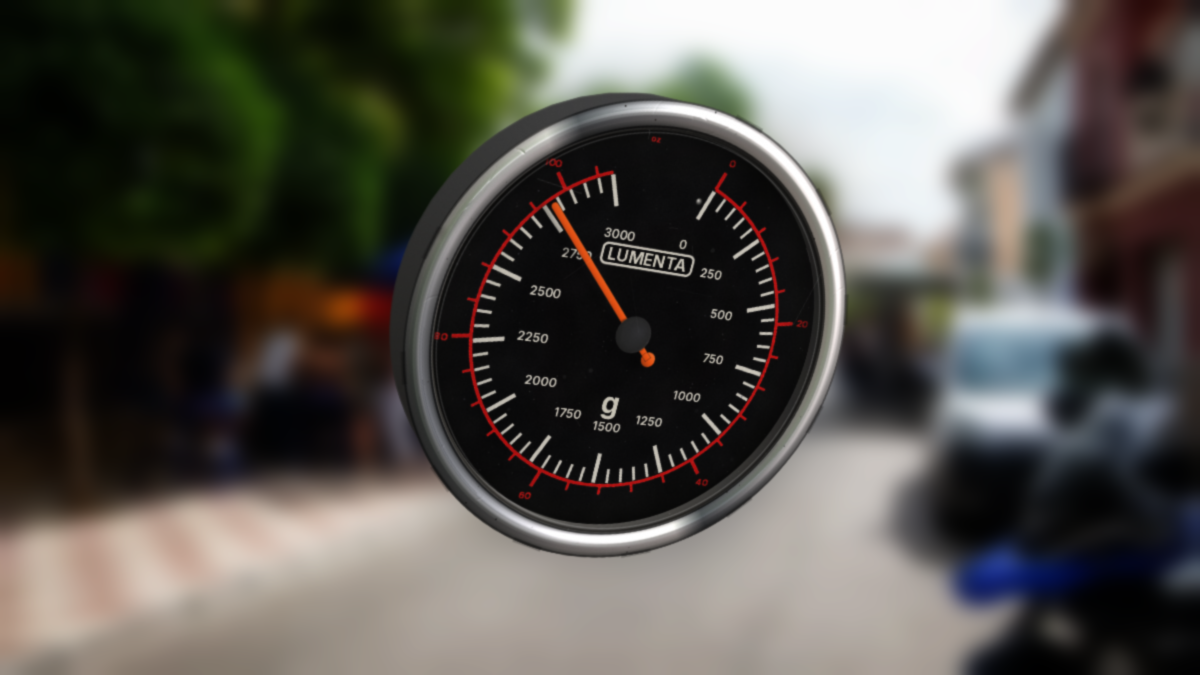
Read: 2775,g
